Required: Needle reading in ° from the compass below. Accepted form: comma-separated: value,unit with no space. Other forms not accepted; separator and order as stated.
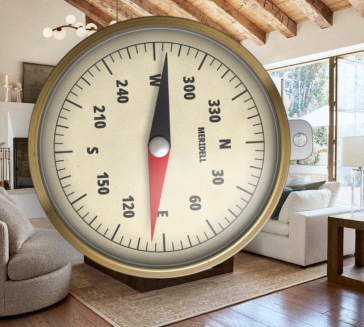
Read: 97.5,°
